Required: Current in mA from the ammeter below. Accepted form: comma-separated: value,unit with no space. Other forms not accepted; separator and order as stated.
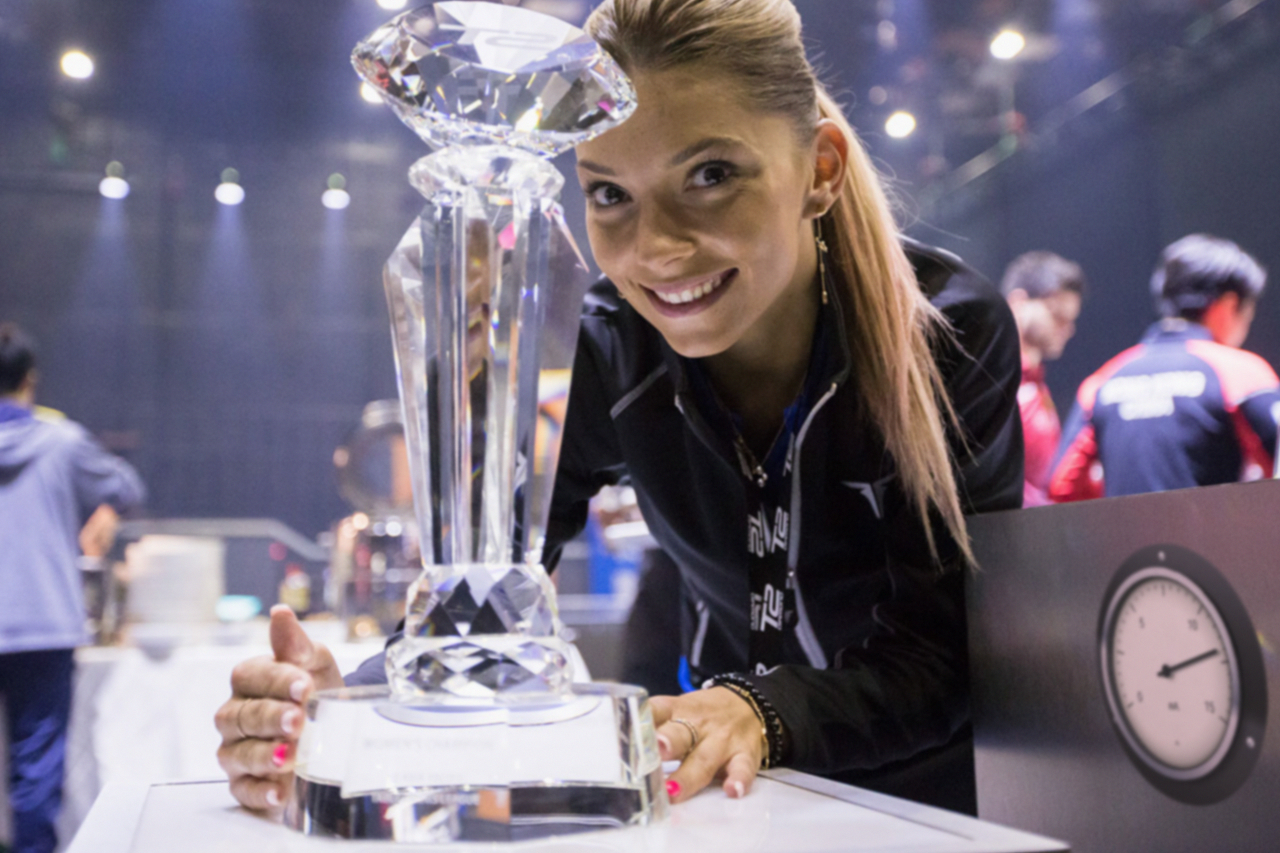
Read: 12,mA
